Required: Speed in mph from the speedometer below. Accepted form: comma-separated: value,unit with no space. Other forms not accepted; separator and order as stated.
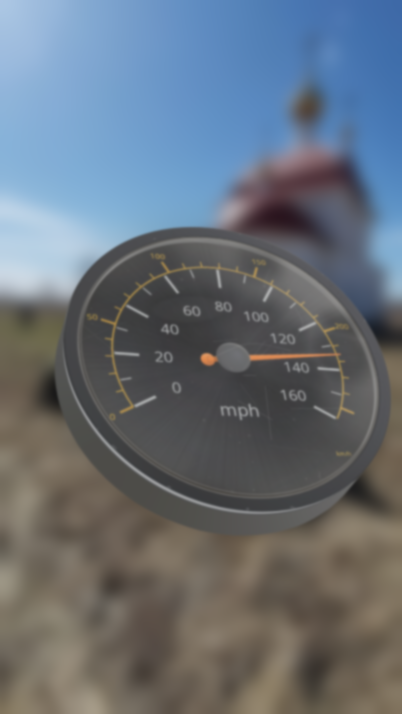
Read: 135,mph
